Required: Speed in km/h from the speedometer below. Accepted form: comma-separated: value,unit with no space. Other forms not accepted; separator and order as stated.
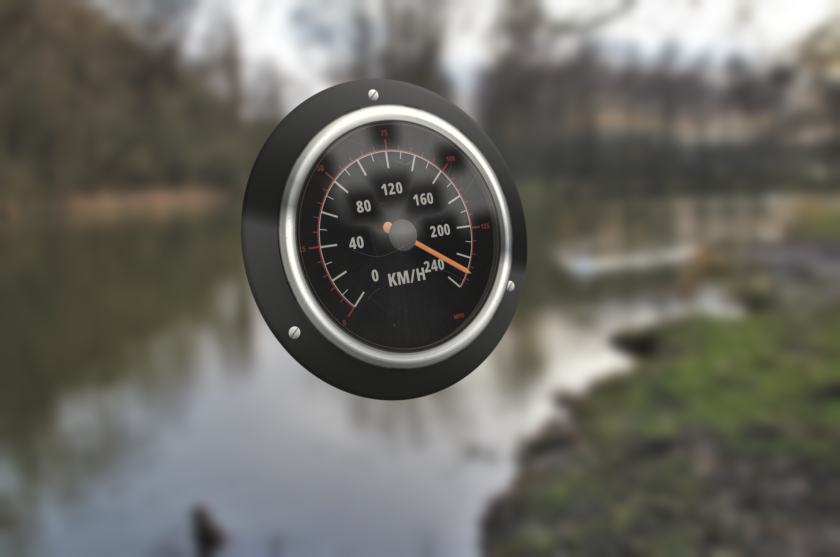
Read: 230,km/h
